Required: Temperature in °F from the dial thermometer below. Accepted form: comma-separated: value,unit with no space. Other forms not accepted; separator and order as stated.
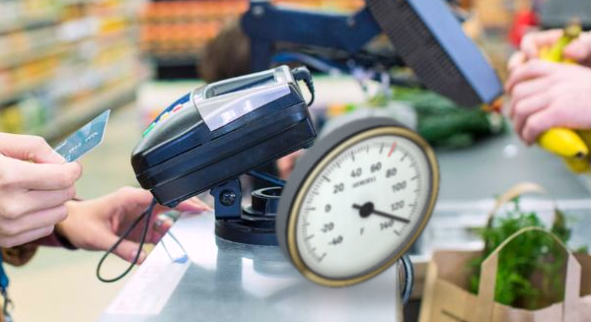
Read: 130,°F
